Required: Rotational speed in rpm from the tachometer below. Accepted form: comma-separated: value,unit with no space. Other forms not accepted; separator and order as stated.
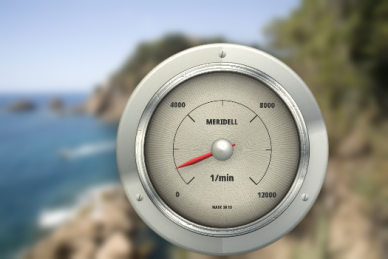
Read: 1000,rpm
